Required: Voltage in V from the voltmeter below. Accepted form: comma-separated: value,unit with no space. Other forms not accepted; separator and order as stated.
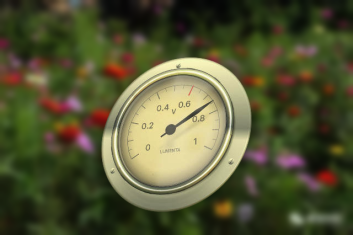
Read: 0.75,V
